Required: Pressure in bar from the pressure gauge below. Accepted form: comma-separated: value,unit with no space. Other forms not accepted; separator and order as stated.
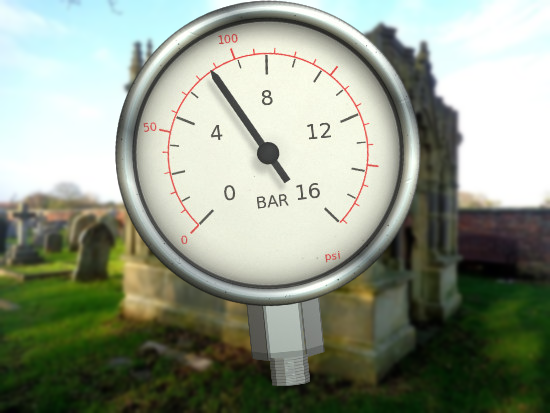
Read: 6,bar
